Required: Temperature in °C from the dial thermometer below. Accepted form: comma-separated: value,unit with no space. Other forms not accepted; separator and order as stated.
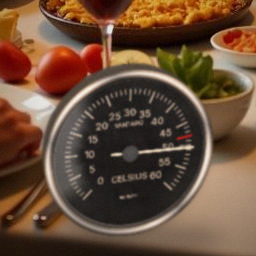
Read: 50,°C
